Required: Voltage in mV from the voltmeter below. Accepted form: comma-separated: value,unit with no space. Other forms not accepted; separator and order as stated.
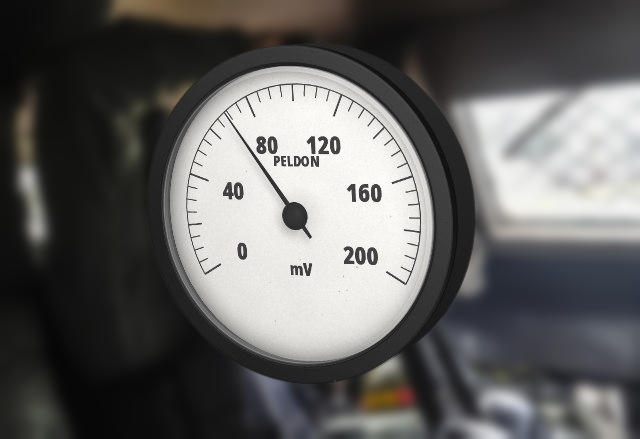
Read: 70,mV
